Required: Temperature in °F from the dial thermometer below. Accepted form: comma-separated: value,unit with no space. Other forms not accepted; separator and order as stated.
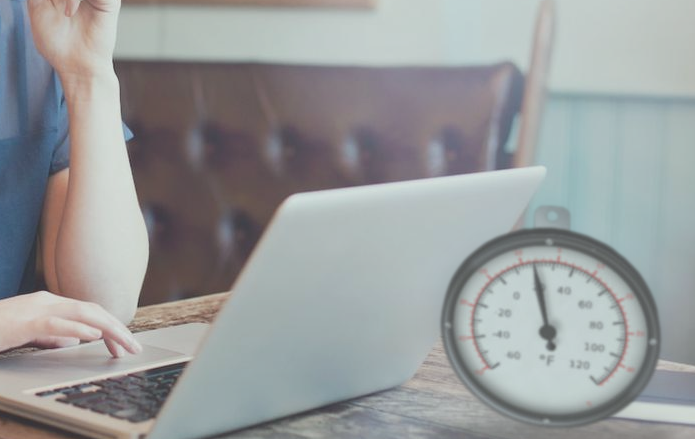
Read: 20,°F
